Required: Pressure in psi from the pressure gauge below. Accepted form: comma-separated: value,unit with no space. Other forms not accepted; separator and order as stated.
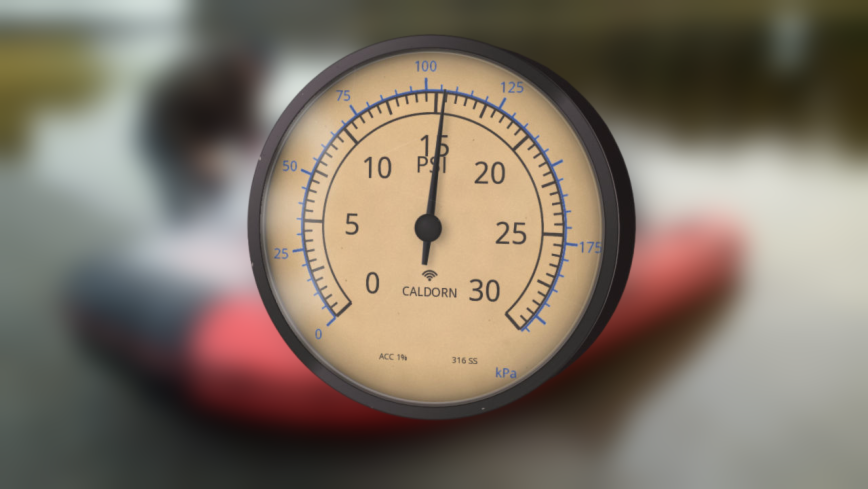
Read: 15.5,psi
